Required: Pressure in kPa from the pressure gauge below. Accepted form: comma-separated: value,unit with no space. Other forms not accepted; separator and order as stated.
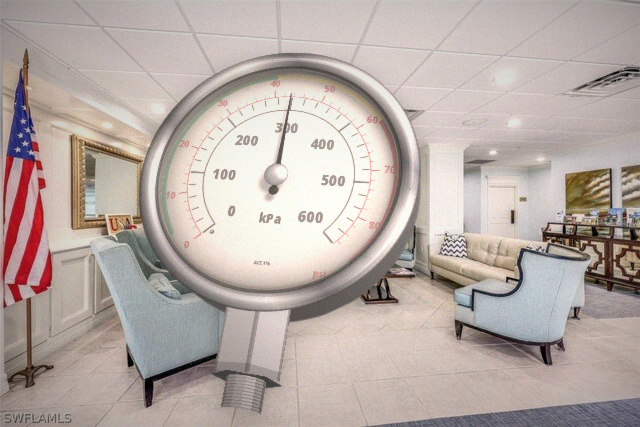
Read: 300,kPa
